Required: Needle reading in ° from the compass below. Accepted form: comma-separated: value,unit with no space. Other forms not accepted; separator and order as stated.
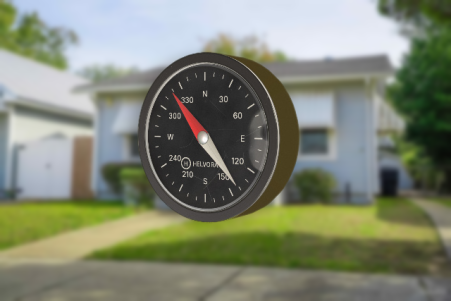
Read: 320,°
